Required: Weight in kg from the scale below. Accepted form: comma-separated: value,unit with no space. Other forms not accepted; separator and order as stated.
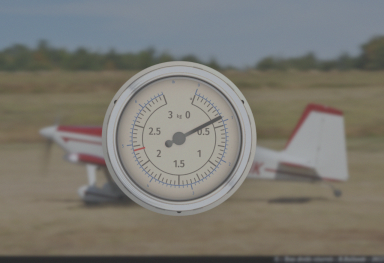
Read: 0.4,kg
